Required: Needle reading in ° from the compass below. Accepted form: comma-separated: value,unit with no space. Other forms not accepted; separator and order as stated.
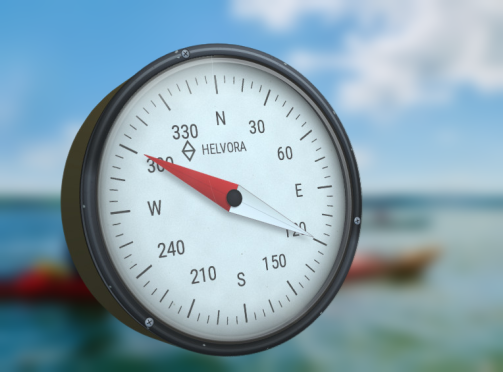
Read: 300,°
